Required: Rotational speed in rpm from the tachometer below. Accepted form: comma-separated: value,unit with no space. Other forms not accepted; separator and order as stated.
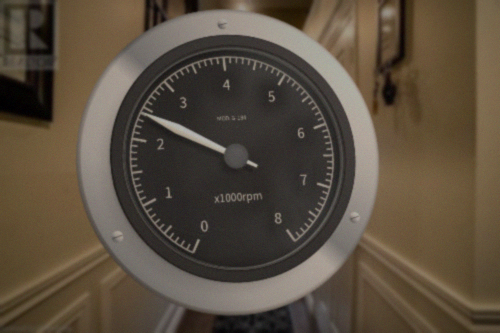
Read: 2400,rpm
